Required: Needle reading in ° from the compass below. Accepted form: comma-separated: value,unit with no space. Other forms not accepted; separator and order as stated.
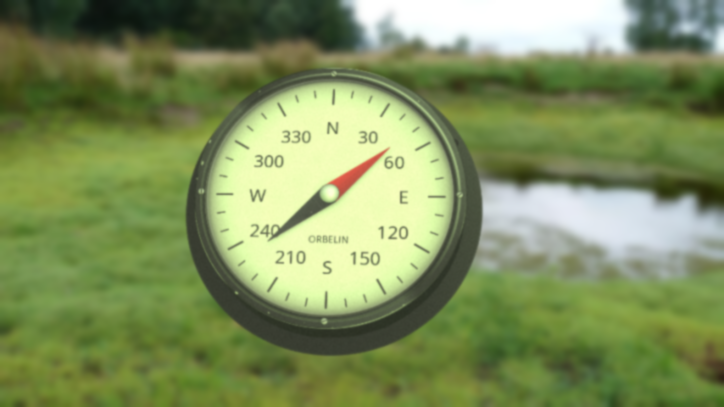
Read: 50,°
